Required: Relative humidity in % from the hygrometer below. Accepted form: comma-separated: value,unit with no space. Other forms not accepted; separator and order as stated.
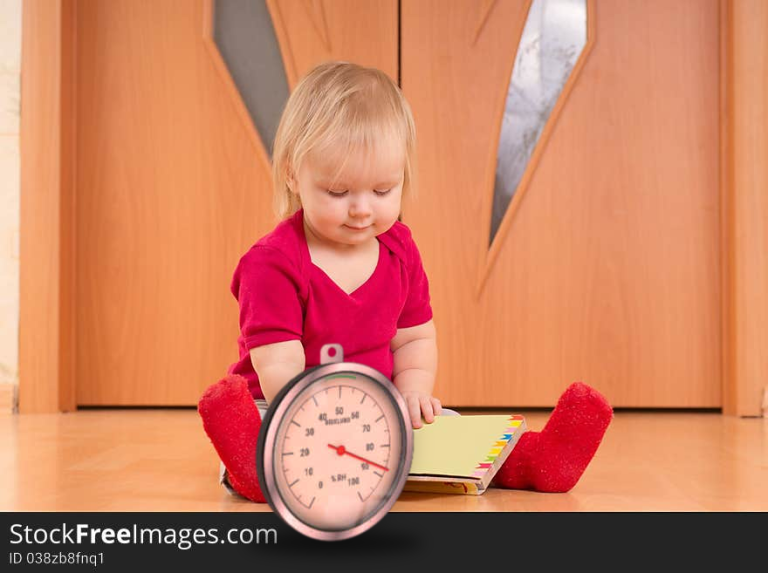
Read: 87.5,%
